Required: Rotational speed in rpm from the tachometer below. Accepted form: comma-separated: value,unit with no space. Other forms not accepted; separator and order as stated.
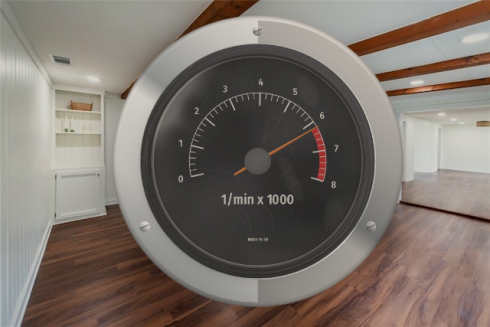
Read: 6200,rpm
